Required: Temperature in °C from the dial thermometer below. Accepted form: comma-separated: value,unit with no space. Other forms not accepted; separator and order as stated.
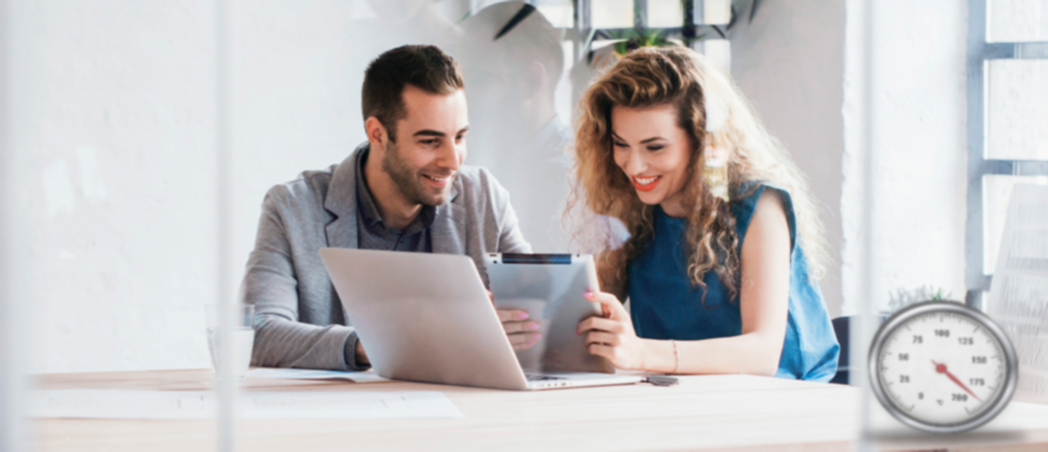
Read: 187.5,°C
